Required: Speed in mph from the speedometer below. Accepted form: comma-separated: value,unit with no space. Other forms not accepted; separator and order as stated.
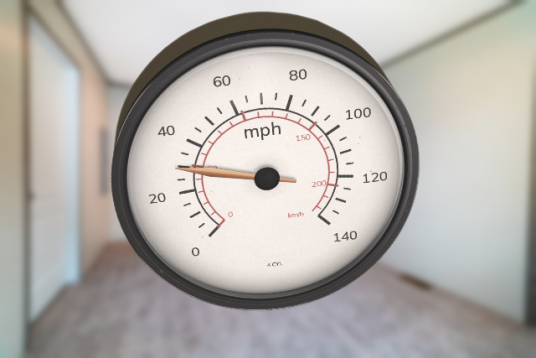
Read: 30,mph
